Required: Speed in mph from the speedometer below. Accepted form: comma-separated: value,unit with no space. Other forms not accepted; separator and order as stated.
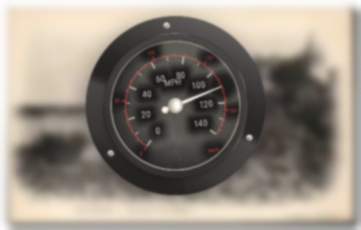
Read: 110,mph
